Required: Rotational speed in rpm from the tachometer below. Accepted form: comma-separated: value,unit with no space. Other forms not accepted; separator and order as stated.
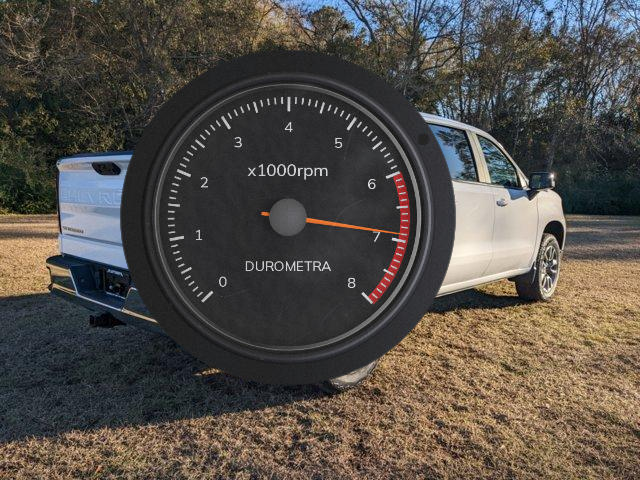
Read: 6900,rpm
